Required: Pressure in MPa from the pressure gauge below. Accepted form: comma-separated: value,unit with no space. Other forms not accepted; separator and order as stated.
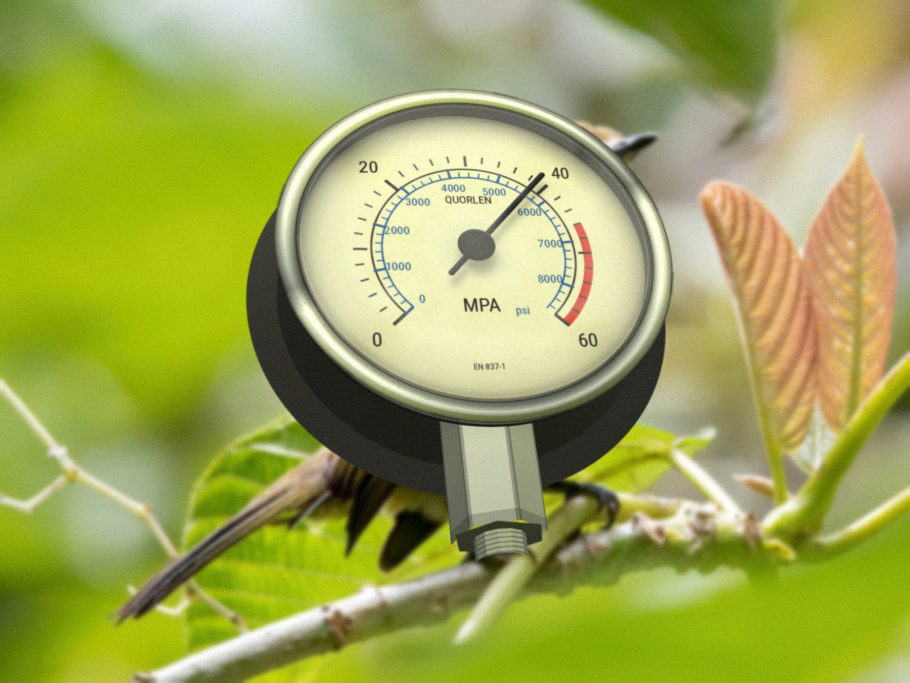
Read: 39,MPa
